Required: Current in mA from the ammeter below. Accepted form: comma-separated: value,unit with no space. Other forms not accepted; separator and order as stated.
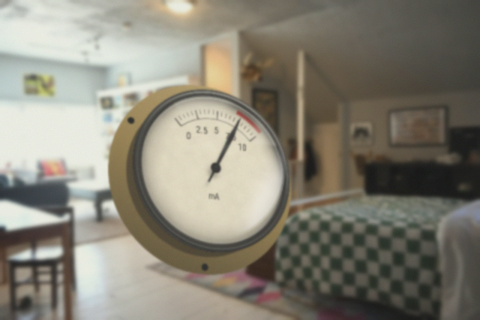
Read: 7.5,mA
